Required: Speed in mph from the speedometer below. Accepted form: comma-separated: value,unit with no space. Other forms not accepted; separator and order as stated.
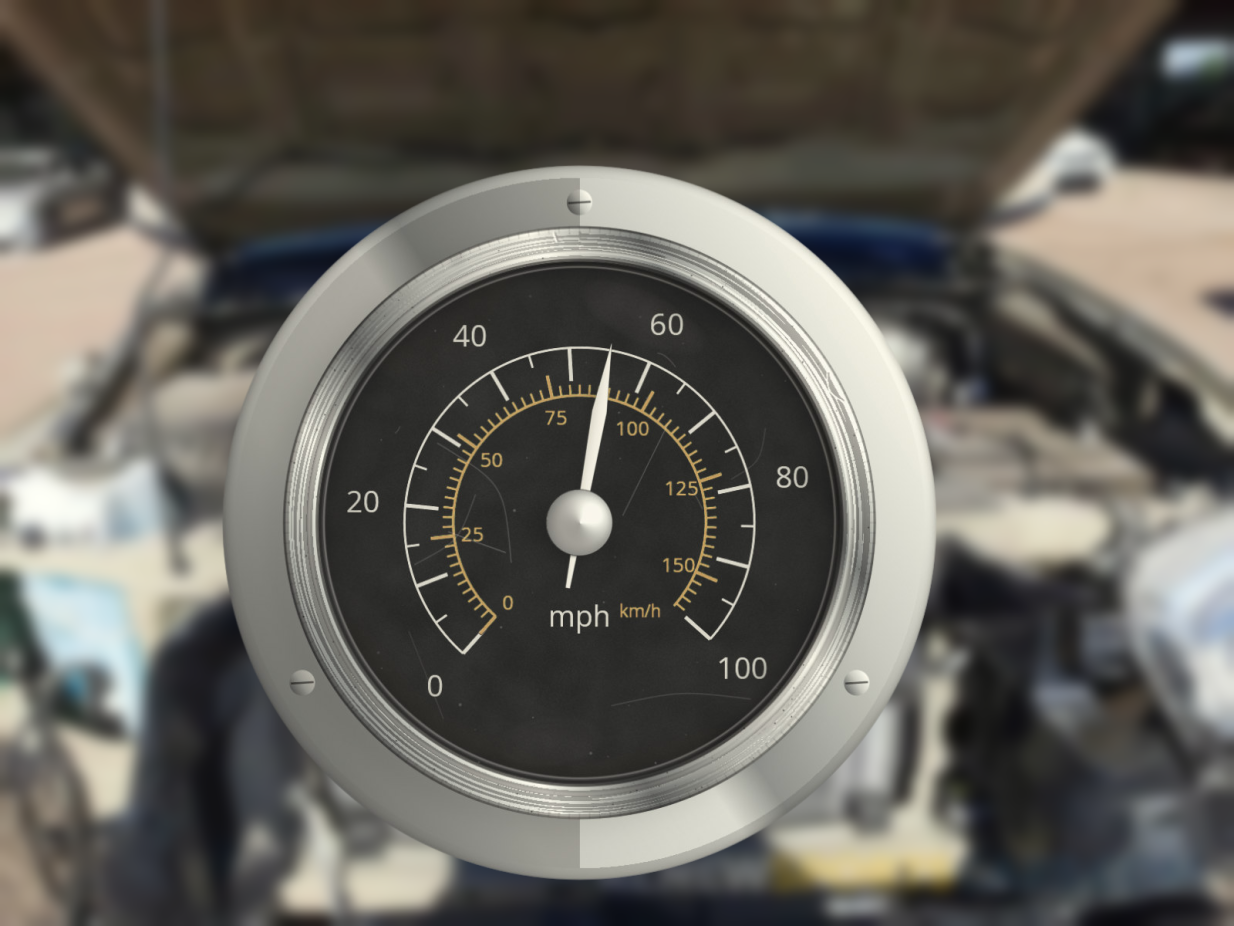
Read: 55,mph
